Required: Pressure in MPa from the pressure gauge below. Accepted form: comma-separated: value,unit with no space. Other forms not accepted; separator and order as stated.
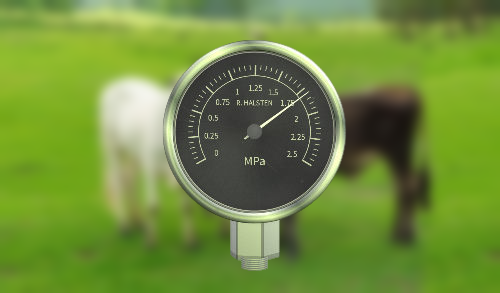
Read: 1.8,MPa
